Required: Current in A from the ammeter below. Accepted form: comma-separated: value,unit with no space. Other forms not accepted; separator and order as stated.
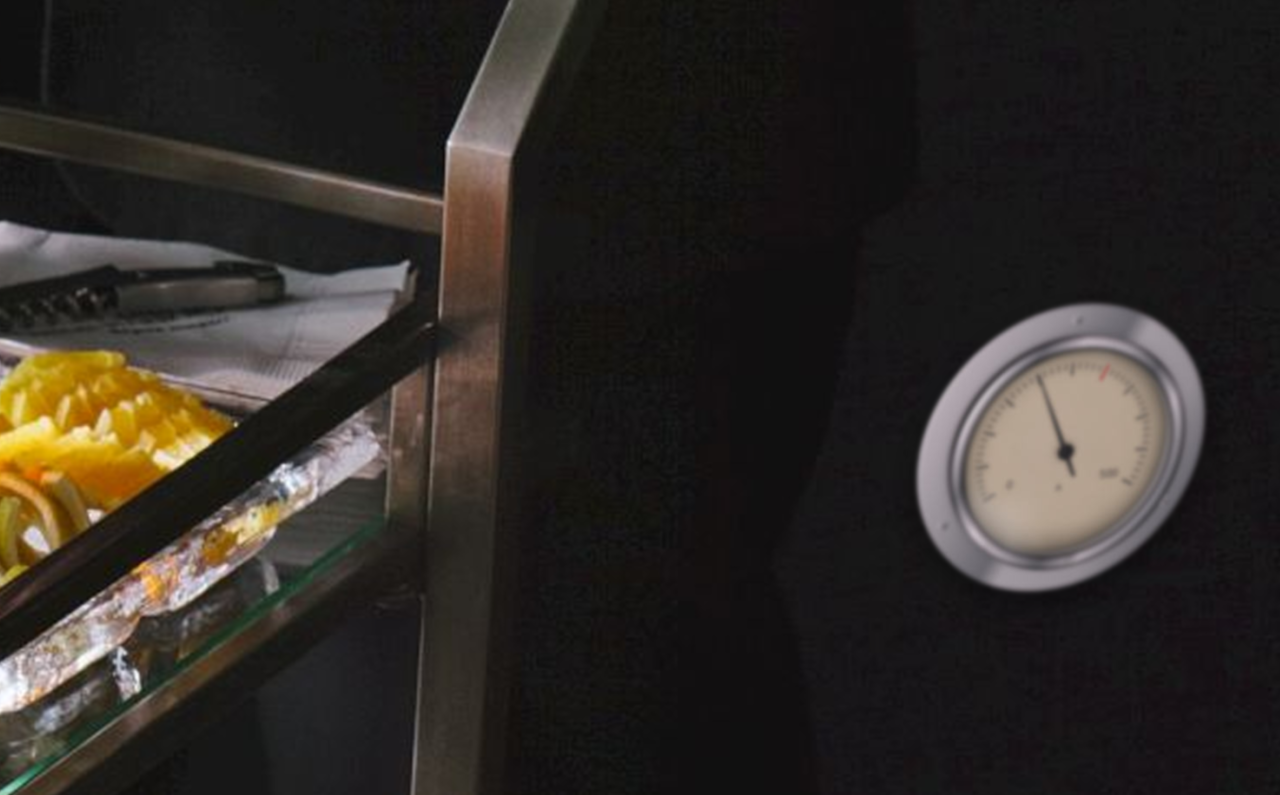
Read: 200,A
